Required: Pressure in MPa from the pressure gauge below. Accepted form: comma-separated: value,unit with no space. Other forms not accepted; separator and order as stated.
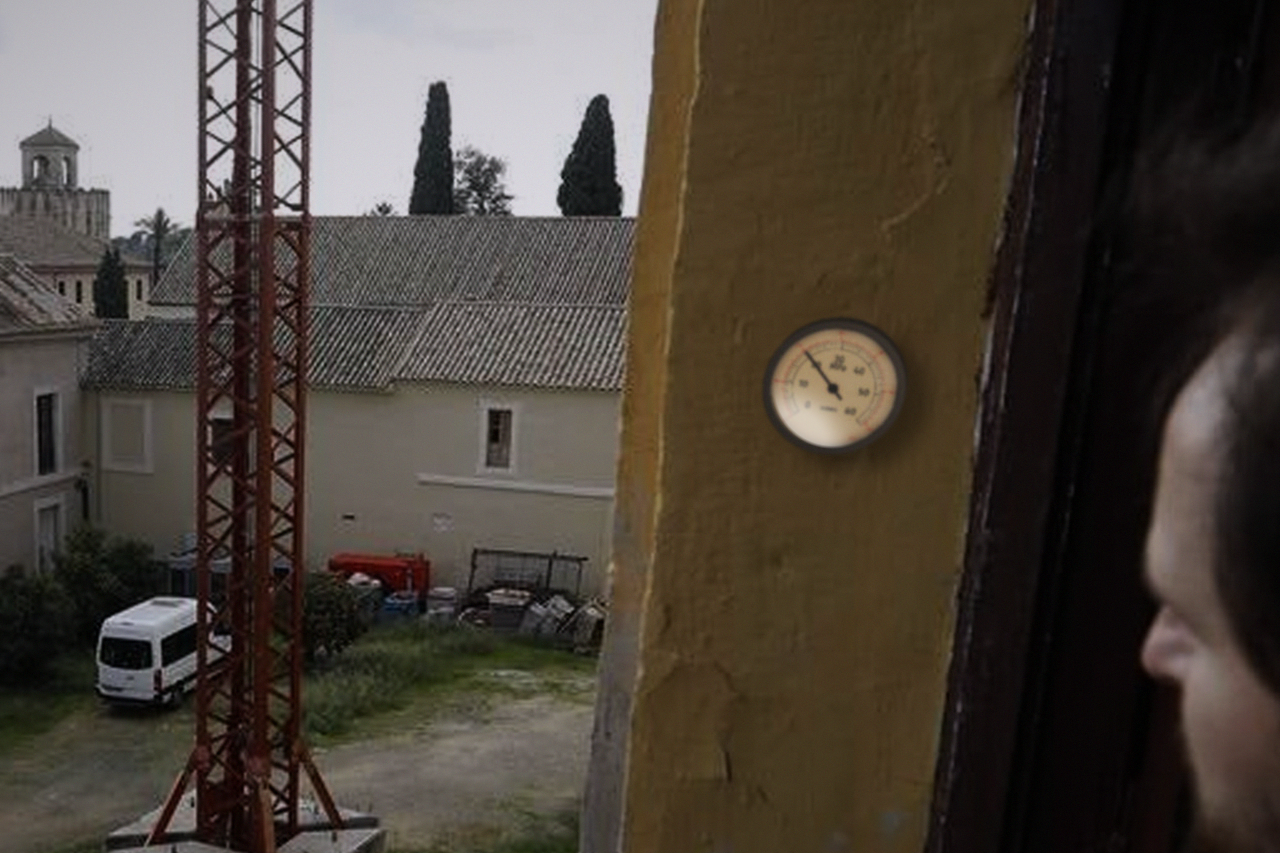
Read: 20,MPa
